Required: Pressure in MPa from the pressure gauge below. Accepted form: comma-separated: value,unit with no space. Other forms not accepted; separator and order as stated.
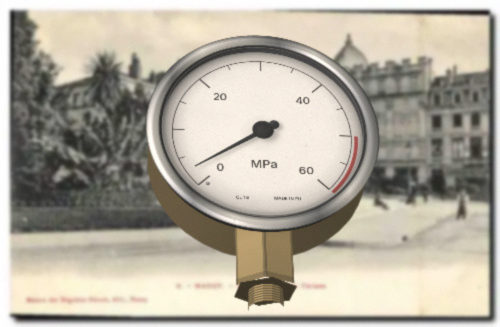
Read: 2.5,MPa
